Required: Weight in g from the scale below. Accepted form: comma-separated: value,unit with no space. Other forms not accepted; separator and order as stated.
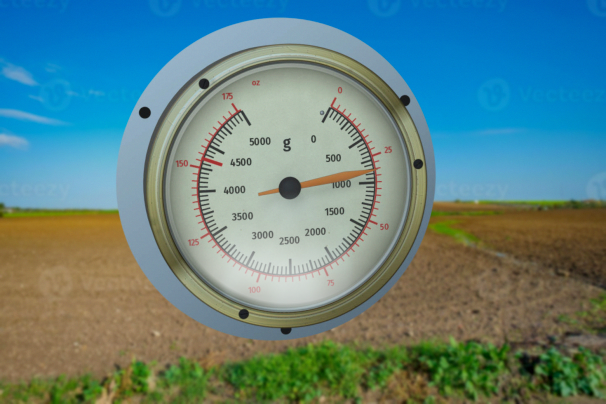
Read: 850,g
